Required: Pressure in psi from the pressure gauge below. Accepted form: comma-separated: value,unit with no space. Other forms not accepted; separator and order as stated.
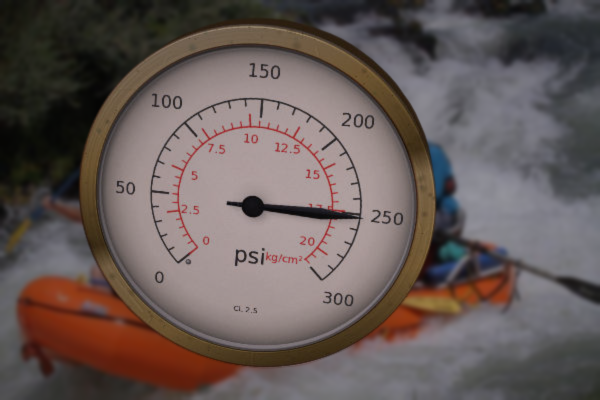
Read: 250,psi
